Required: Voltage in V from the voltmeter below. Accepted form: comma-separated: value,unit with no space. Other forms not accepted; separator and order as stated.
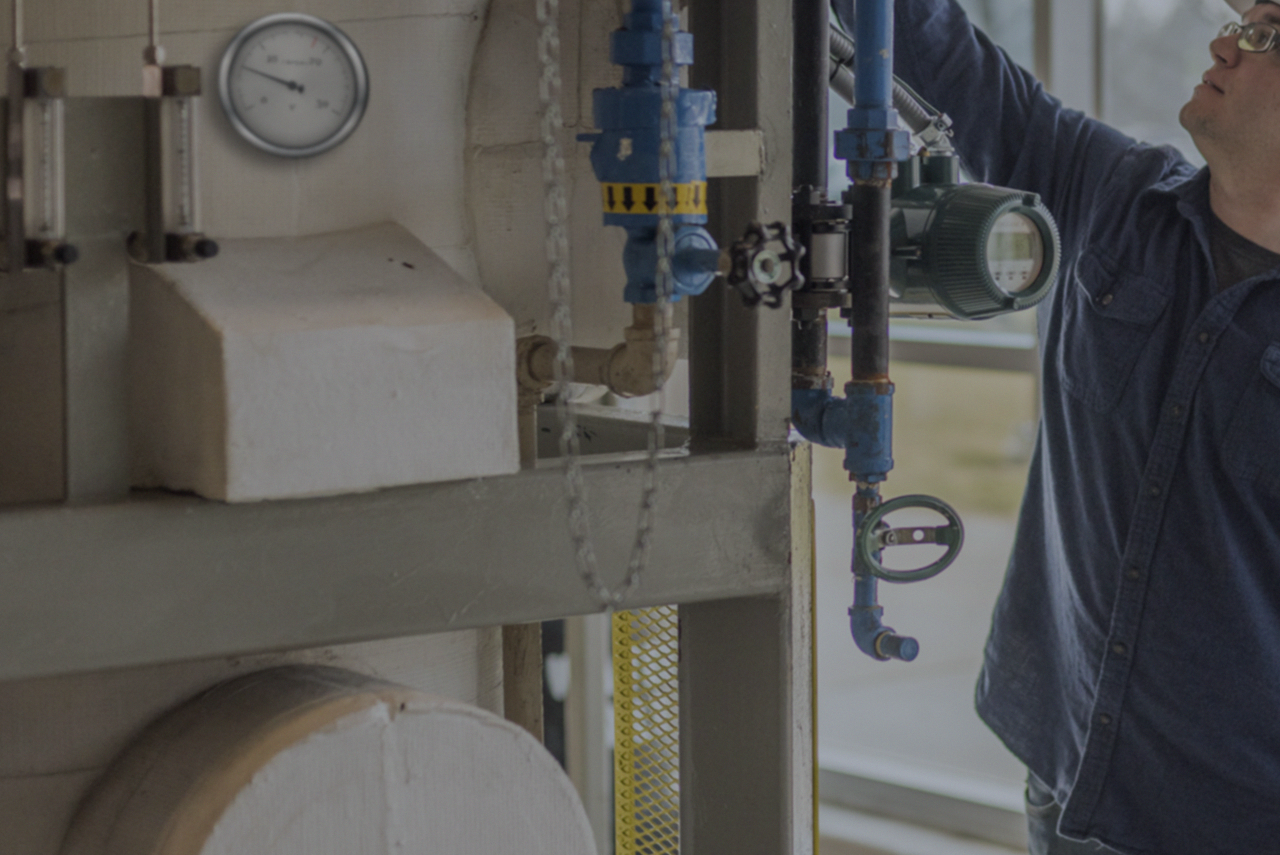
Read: 6,V
